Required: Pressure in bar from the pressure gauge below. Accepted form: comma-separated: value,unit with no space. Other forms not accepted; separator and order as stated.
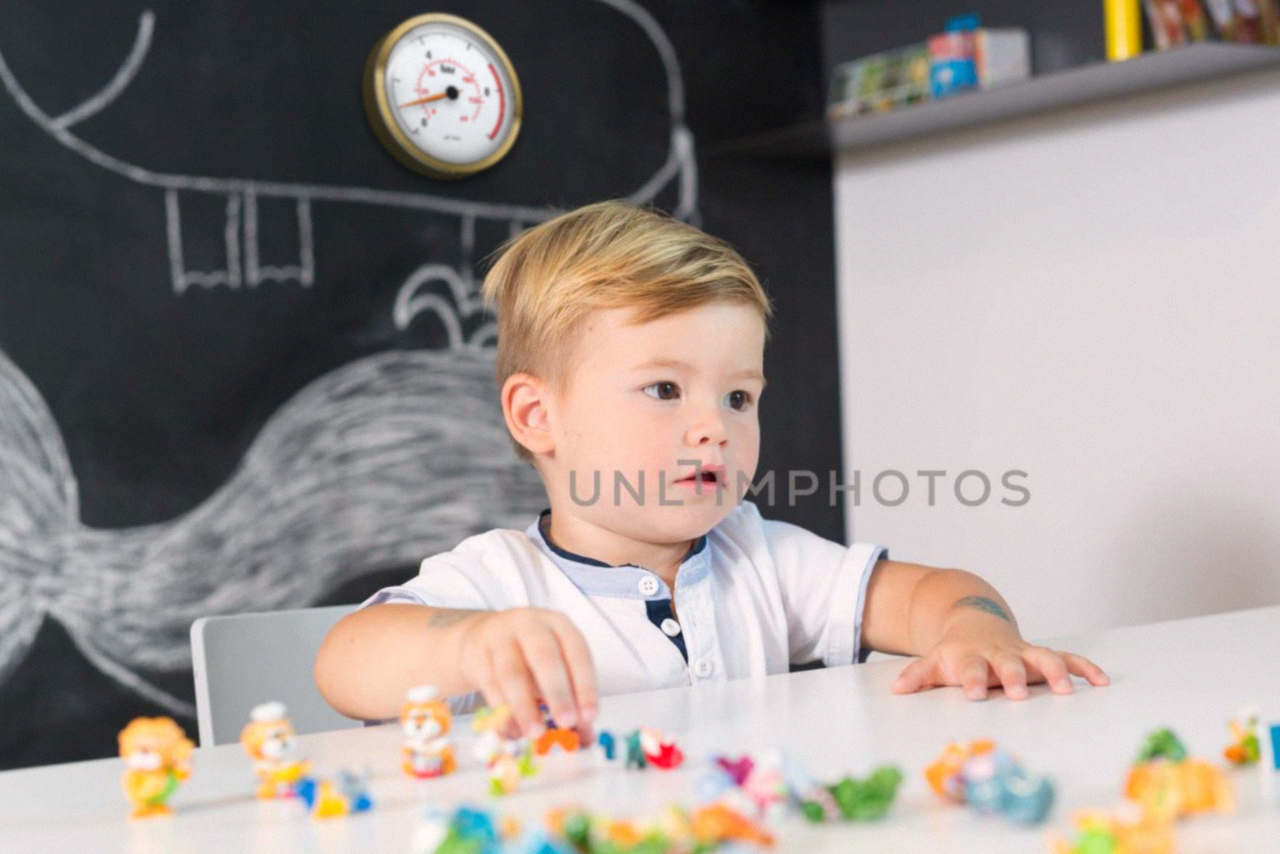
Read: 1,bar
